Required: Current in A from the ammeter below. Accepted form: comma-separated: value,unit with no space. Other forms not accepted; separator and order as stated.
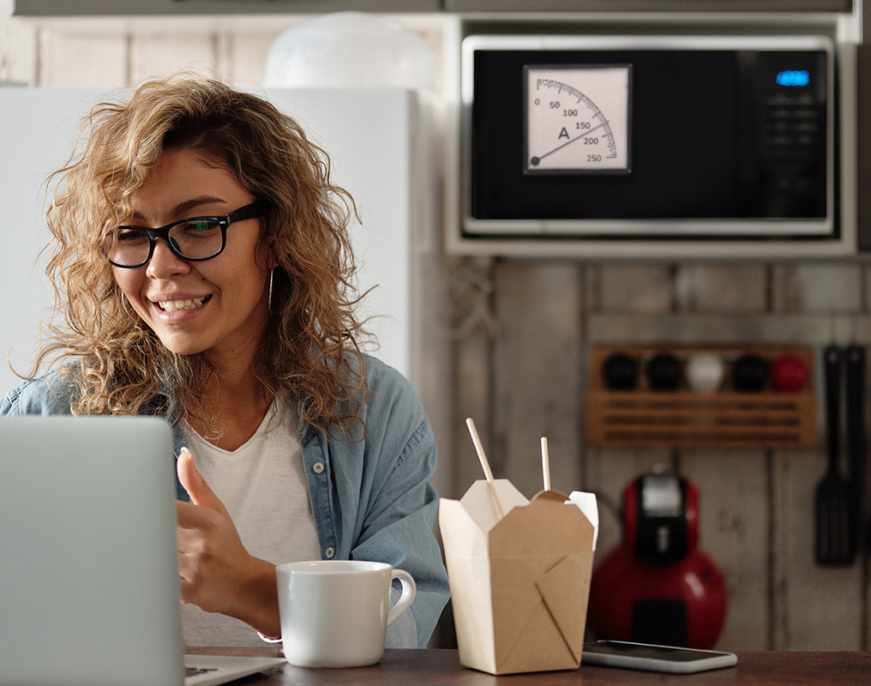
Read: 175,A
